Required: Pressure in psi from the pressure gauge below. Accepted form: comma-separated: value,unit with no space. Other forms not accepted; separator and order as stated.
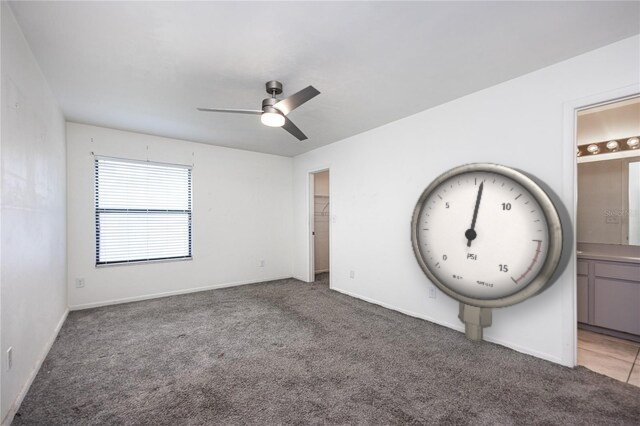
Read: 8,psi
